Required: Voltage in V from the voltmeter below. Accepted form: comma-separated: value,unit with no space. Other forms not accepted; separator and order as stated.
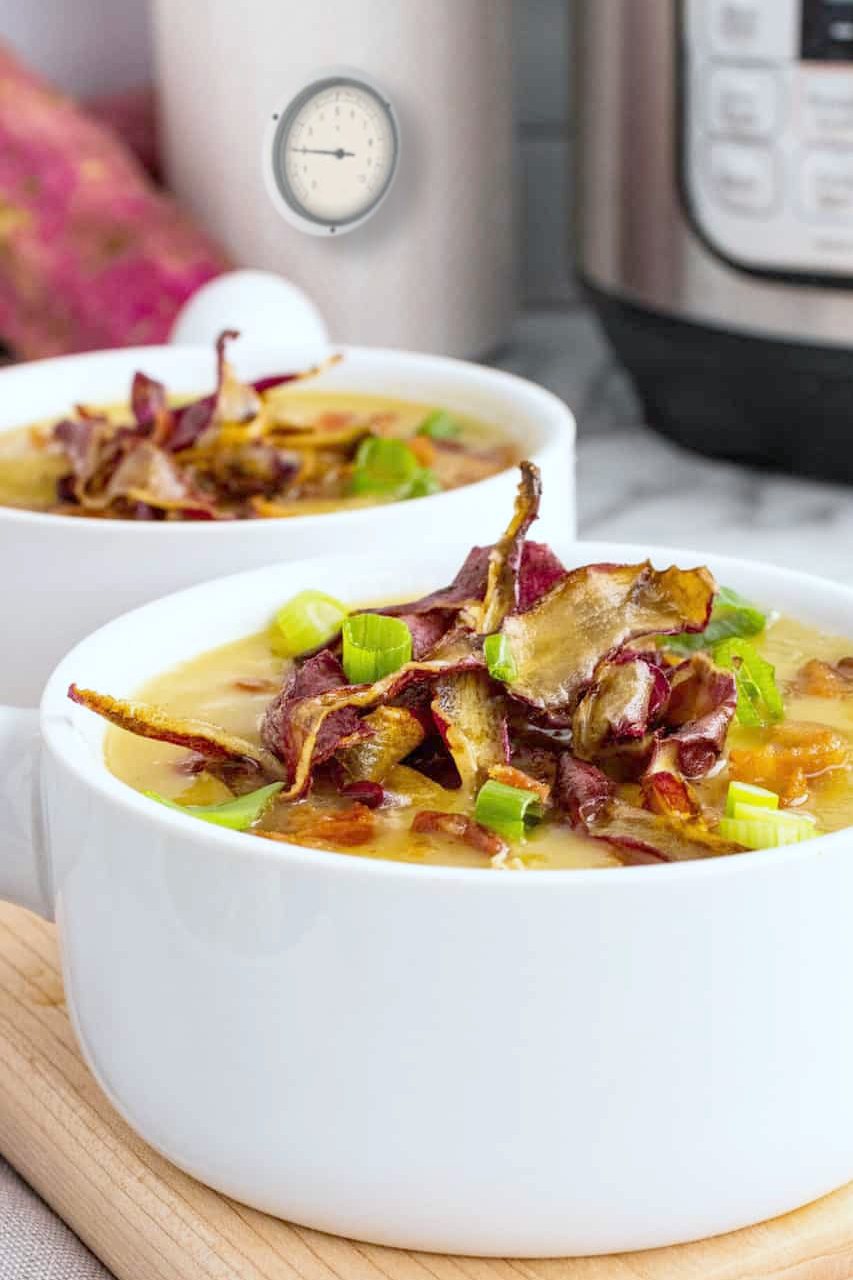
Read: 2,V
